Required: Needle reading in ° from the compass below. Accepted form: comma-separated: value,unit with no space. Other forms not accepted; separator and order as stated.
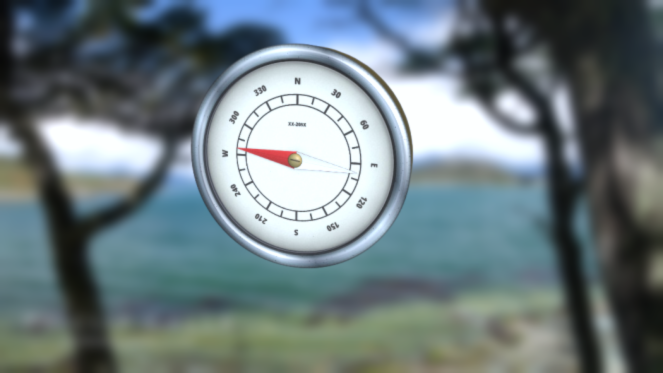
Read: 277.5,°
